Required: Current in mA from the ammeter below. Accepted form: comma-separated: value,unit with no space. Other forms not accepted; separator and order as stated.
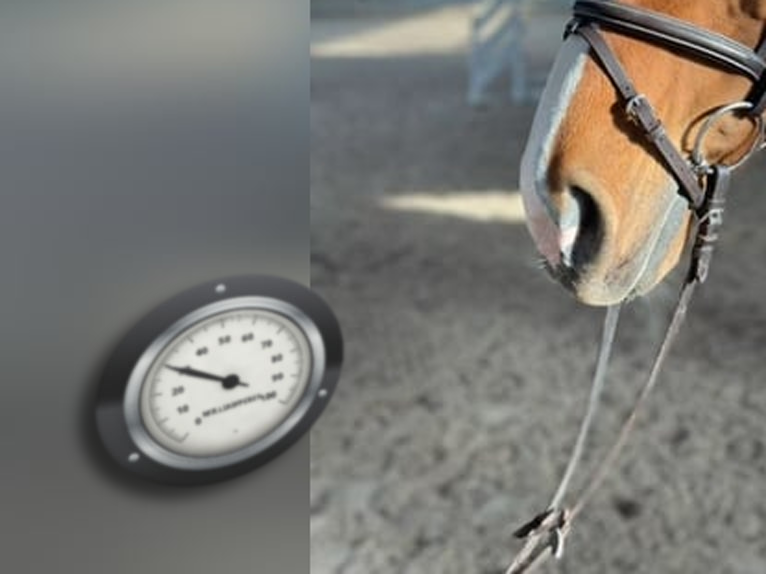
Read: 30,mA
